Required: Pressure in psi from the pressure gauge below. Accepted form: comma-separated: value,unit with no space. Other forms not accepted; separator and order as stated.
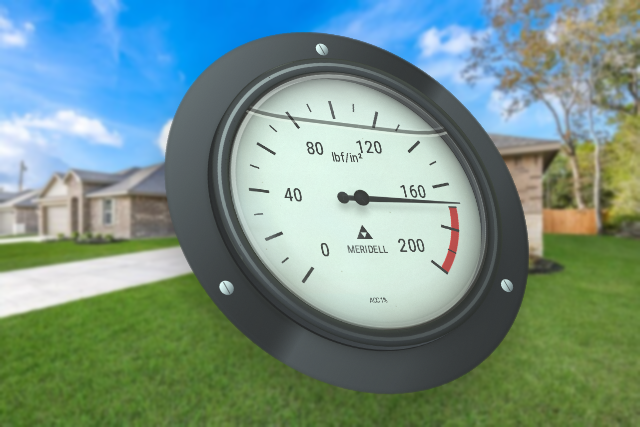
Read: 170,psi
